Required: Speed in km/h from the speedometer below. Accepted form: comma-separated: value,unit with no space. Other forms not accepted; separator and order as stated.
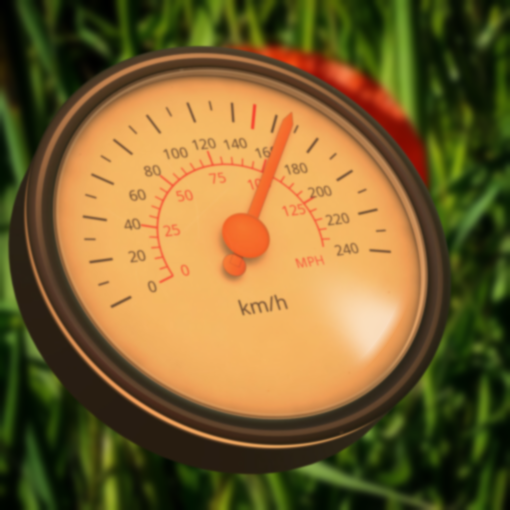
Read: 165,km/h
